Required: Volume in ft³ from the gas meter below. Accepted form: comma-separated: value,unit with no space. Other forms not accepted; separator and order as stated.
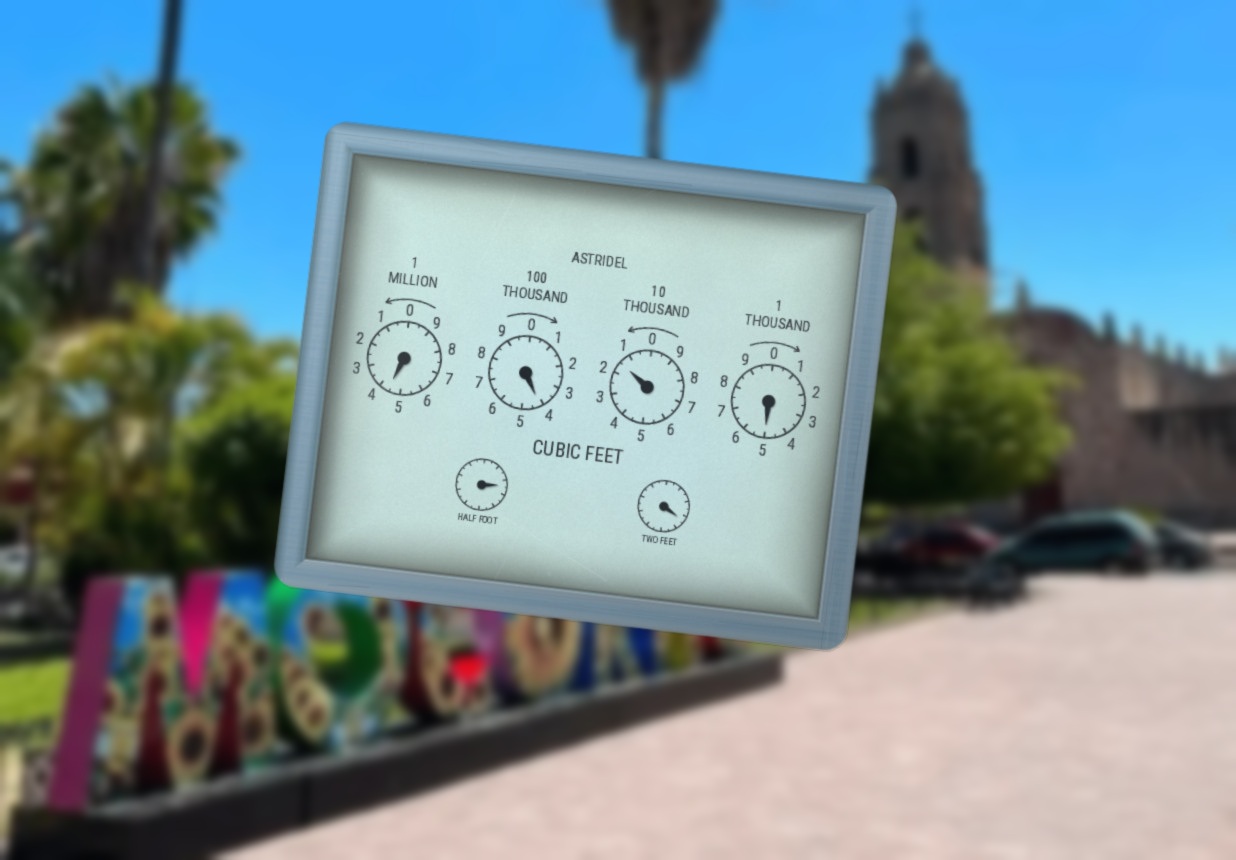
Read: 441500,ft³
